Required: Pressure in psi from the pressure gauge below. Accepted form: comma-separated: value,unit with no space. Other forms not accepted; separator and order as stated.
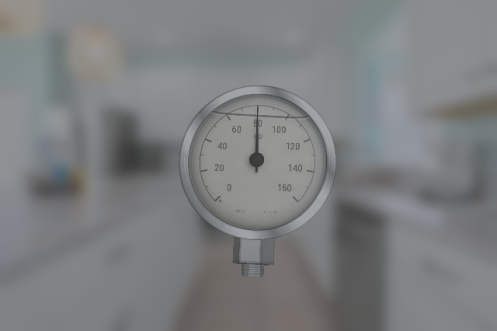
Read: 80,psi
